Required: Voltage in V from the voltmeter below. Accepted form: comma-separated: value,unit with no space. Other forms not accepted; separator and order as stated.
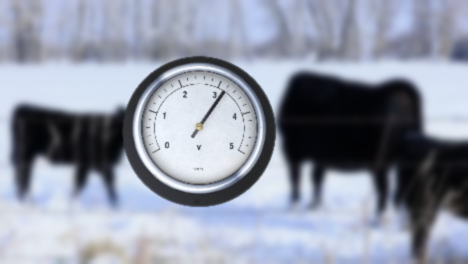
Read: 3.2,V
